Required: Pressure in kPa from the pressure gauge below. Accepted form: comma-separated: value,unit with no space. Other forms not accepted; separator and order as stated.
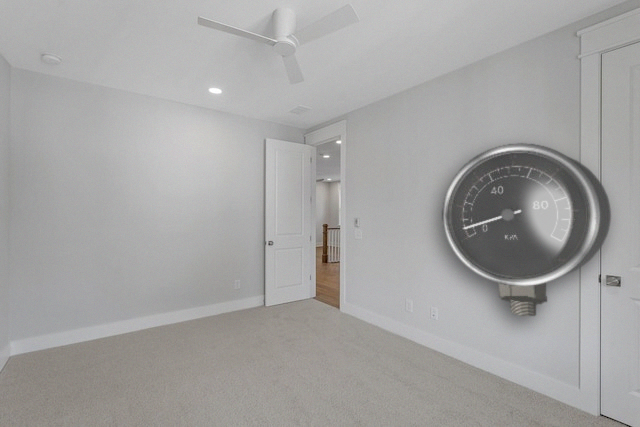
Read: 5,kPa
